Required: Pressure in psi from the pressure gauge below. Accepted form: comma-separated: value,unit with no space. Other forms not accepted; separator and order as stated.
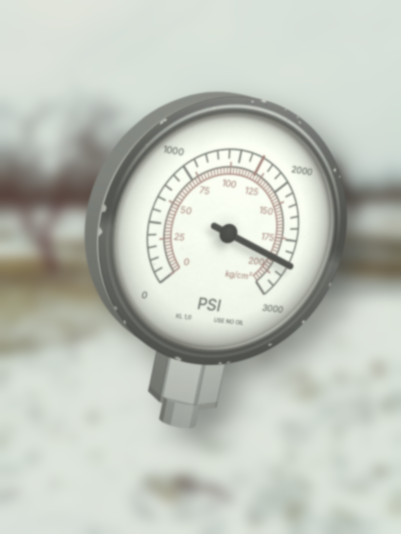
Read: 2700,psi
